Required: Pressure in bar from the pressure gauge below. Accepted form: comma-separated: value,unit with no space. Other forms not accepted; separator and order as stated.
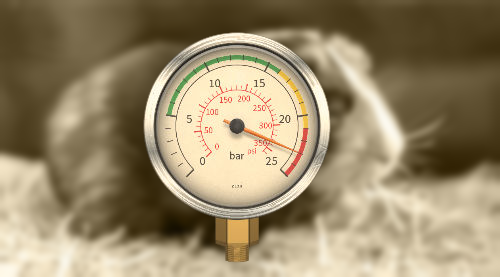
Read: 23,bar
